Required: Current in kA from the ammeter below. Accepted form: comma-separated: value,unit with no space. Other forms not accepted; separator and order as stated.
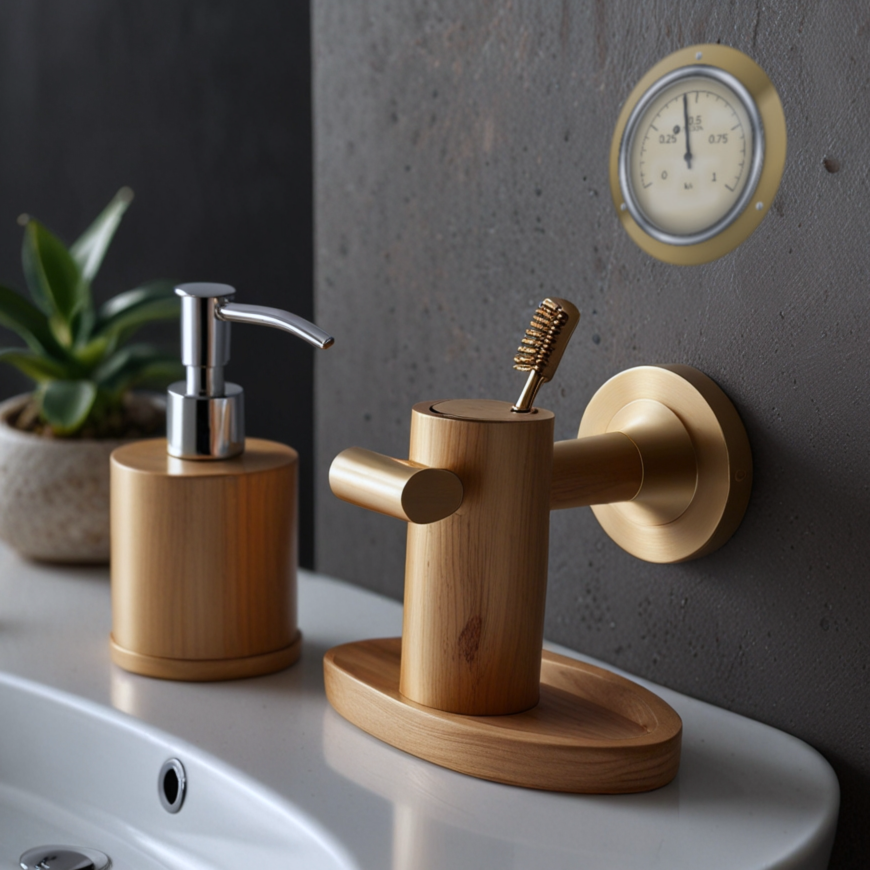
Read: 0.45,kA
